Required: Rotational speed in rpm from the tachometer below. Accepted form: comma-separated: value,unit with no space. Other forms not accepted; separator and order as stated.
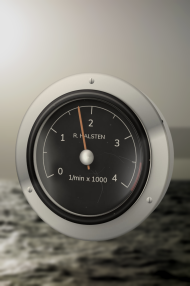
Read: 1750,rpm
